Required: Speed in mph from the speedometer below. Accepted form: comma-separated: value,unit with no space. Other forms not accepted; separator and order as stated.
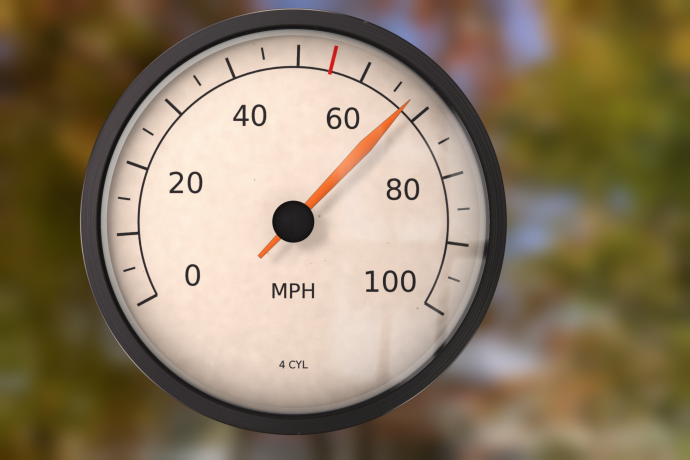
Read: 67.5,mph
